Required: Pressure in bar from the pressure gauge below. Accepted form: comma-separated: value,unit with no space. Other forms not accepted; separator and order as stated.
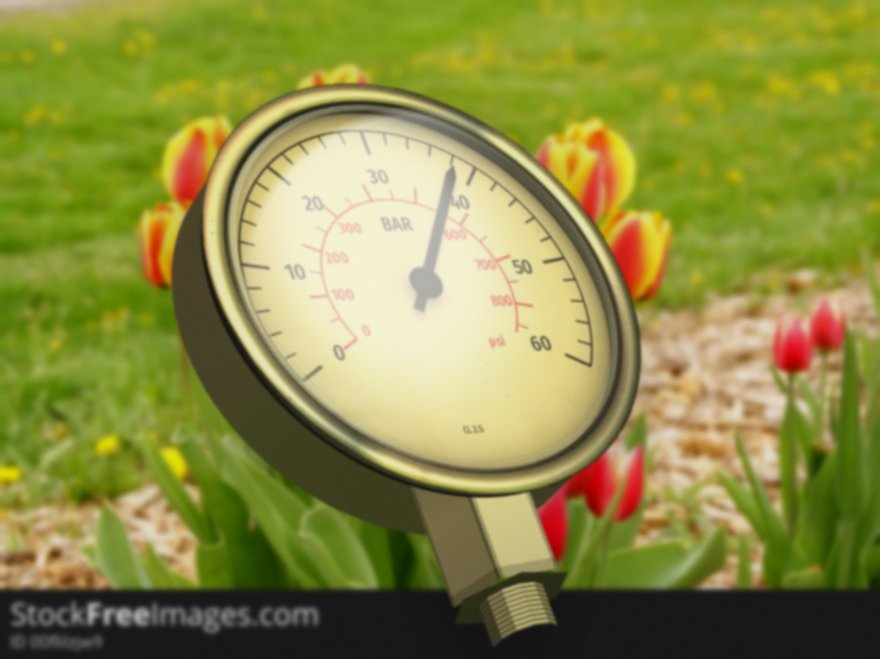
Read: 38,bar
